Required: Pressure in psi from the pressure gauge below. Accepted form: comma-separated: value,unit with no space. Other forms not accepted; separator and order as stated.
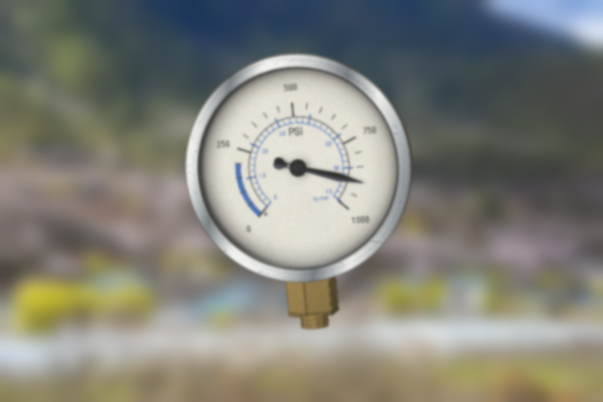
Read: 900,psi
